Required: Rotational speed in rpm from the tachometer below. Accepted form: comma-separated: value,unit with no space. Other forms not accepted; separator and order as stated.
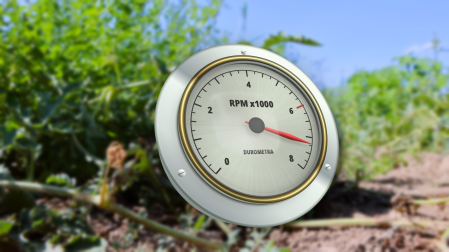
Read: 7250,rpm
